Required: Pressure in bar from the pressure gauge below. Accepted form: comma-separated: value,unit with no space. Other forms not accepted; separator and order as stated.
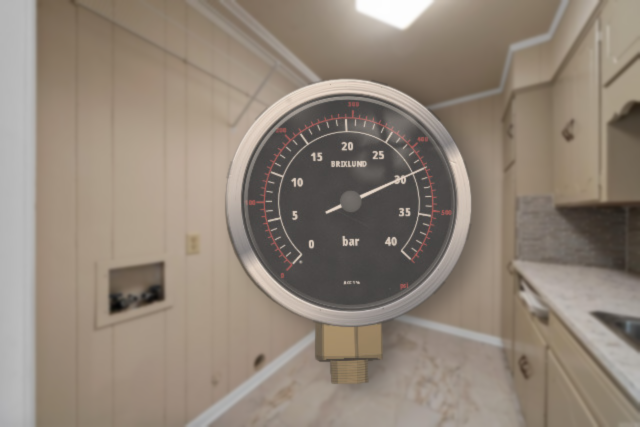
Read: 30,bar
